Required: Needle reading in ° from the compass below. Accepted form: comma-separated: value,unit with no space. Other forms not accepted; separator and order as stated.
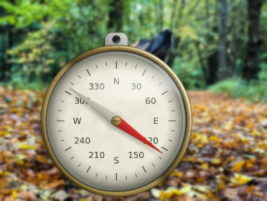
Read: 125,°
